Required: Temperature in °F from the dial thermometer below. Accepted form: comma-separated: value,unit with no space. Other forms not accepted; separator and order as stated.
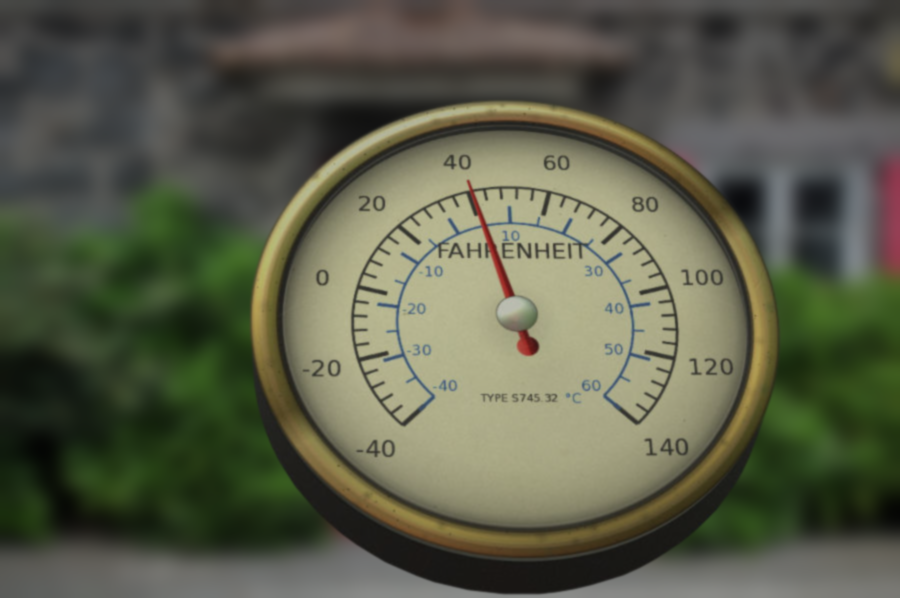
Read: 40,°F
